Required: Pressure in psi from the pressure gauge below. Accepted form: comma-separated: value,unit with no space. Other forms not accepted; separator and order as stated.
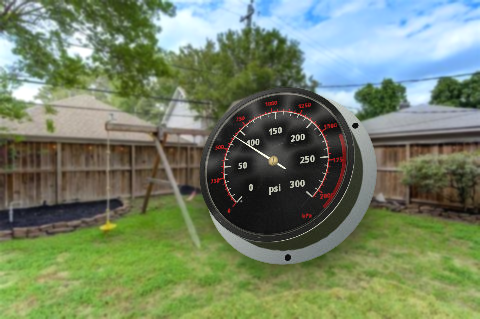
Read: 90,psi
